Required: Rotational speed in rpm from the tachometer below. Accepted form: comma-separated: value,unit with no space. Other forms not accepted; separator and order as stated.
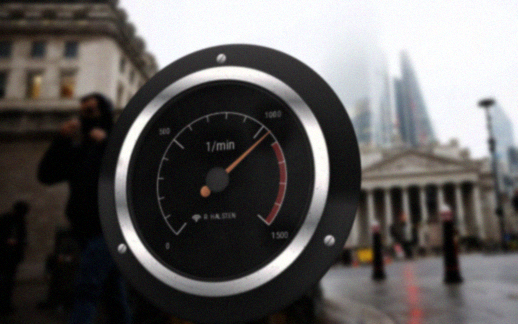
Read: 1050,rpm
